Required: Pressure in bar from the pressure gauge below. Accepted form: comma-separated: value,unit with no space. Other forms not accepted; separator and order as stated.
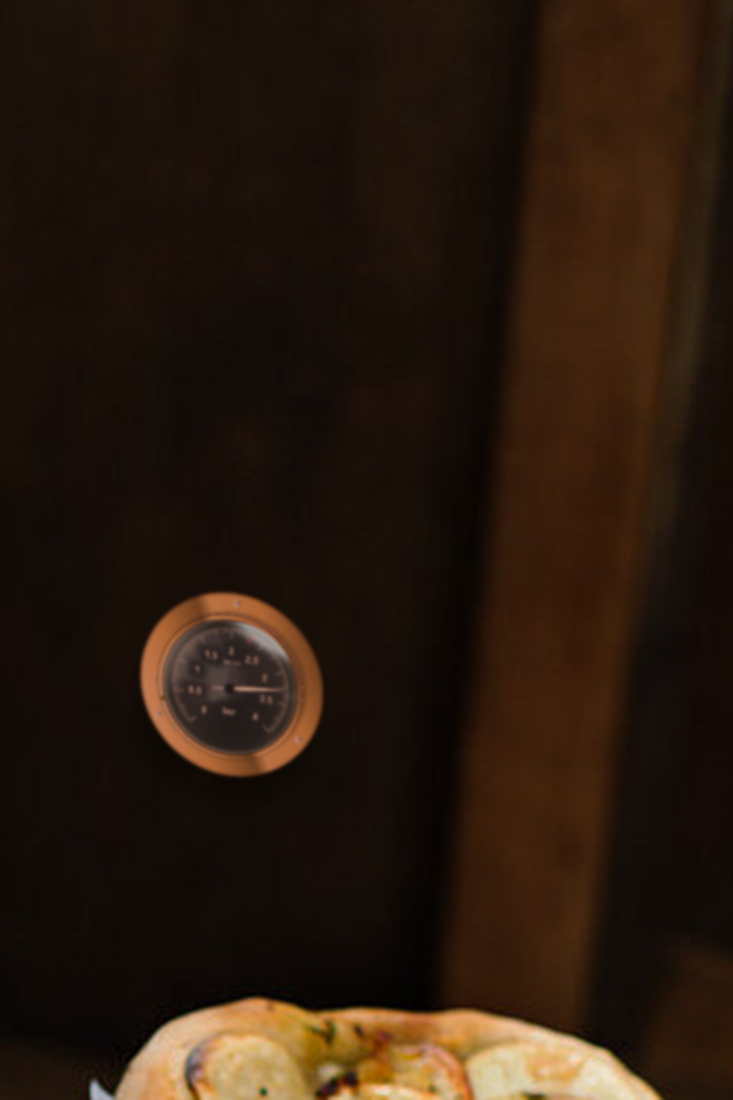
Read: 3.25,bar
